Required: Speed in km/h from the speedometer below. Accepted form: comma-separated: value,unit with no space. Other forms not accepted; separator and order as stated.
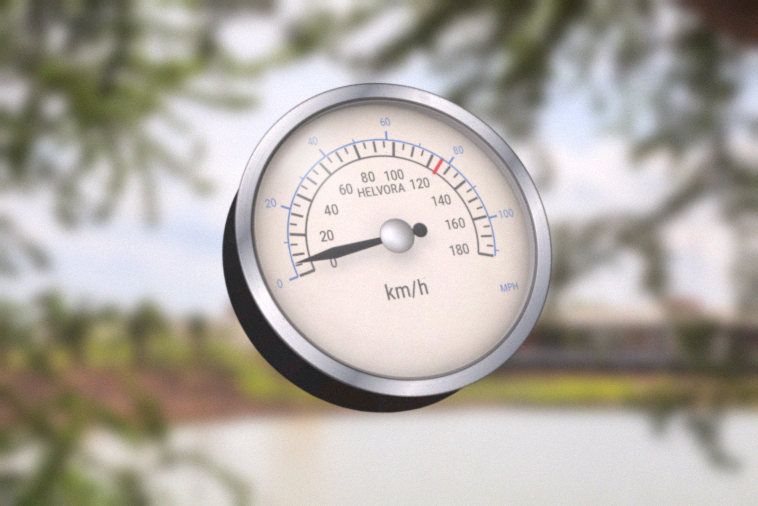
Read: 5,km/h
